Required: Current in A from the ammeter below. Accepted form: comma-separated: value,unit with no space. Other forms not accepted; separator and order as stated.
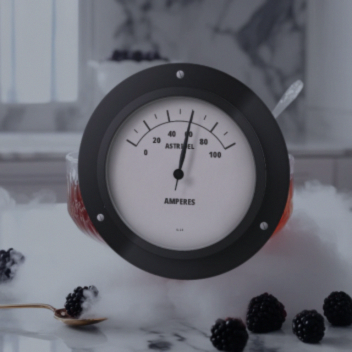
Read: 60,A
